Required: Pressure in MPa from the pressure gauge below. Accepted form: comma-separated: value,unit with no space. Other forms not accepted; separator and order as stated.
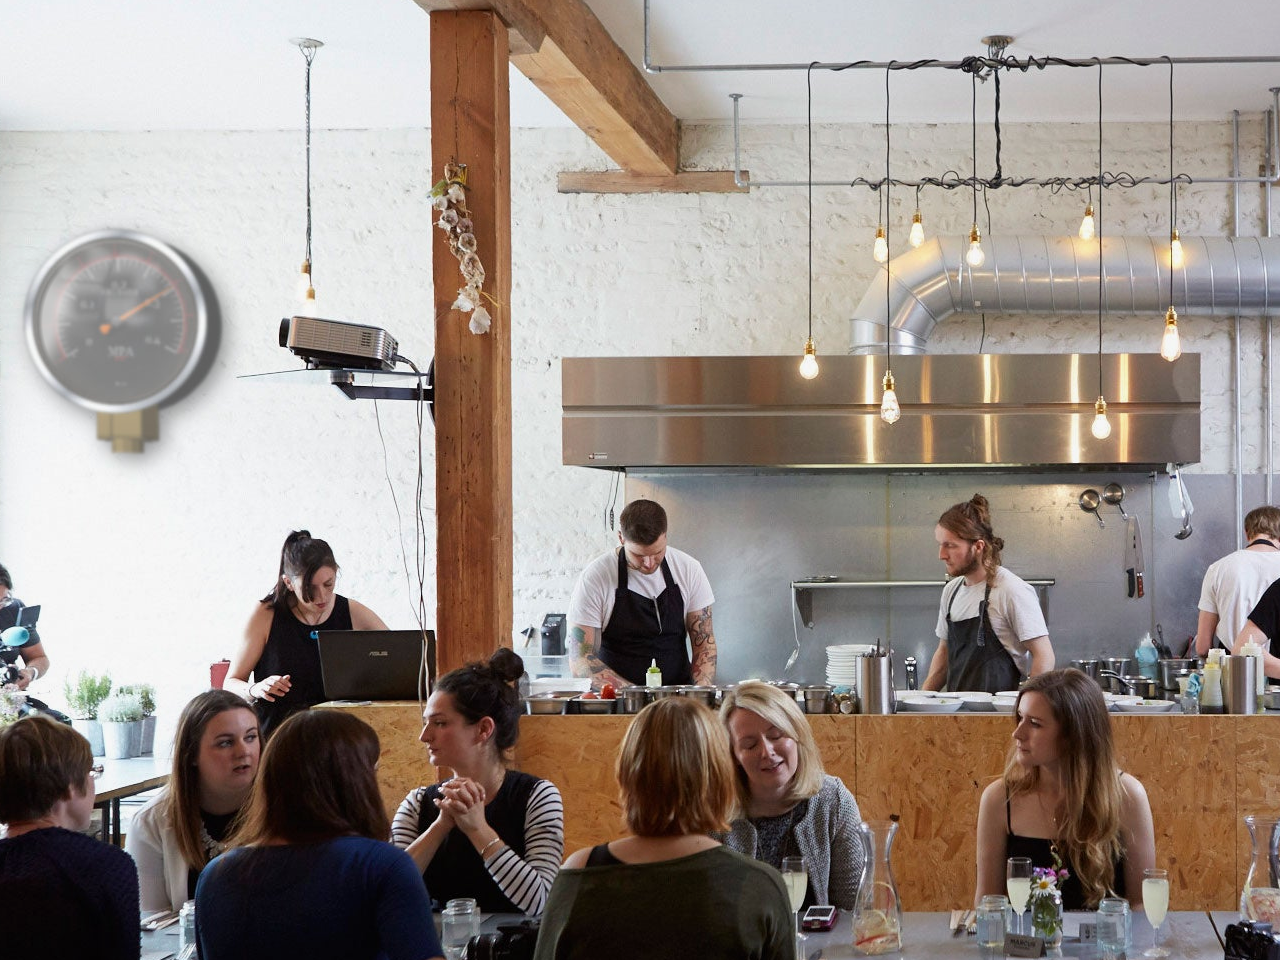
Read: 0.3,MPa
